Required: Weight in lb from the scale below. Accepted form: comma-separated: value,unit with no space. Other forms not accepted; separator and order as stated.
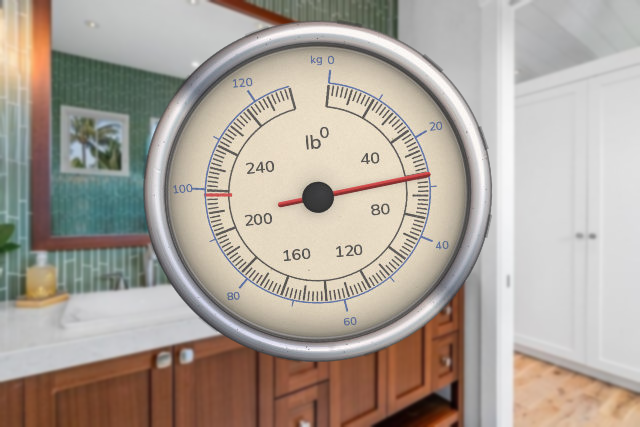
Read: 60,lb
